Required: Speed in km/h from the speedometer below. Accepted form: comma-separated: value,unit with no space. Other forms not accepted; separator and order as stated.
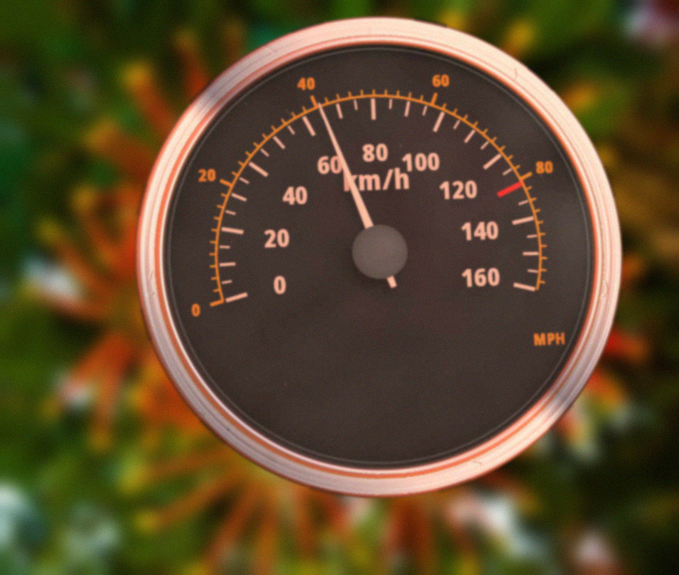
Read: 65,km/h
